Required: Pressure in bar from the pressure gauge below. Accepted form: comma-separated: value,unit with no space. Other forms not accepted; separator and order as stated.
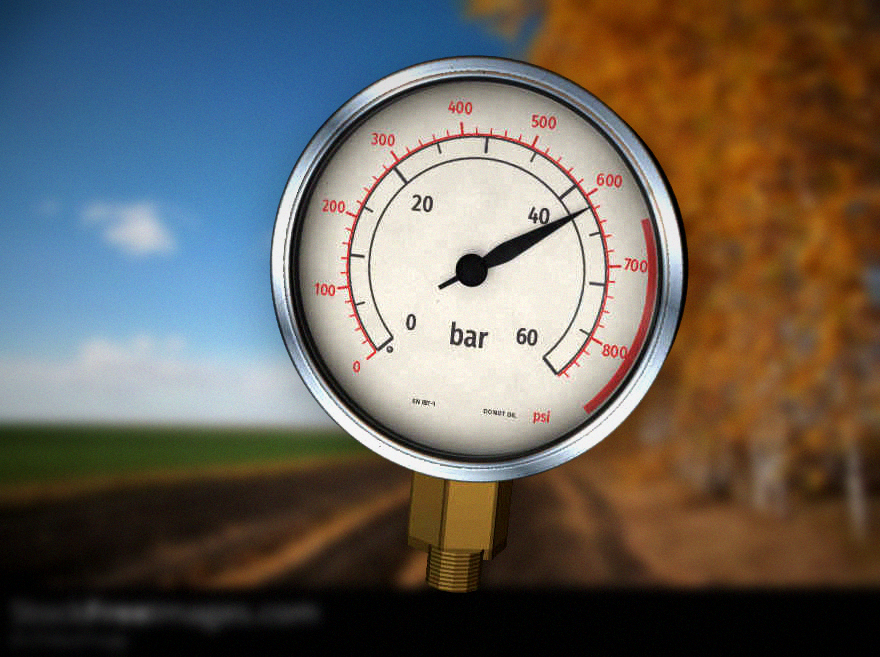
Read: 42.5,bar
